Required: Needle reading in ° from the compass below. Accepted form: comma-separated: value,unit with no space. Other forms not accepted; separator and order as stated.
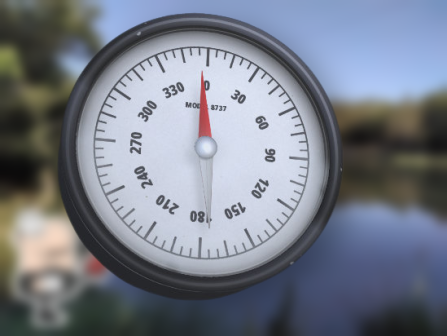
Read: 355,°
